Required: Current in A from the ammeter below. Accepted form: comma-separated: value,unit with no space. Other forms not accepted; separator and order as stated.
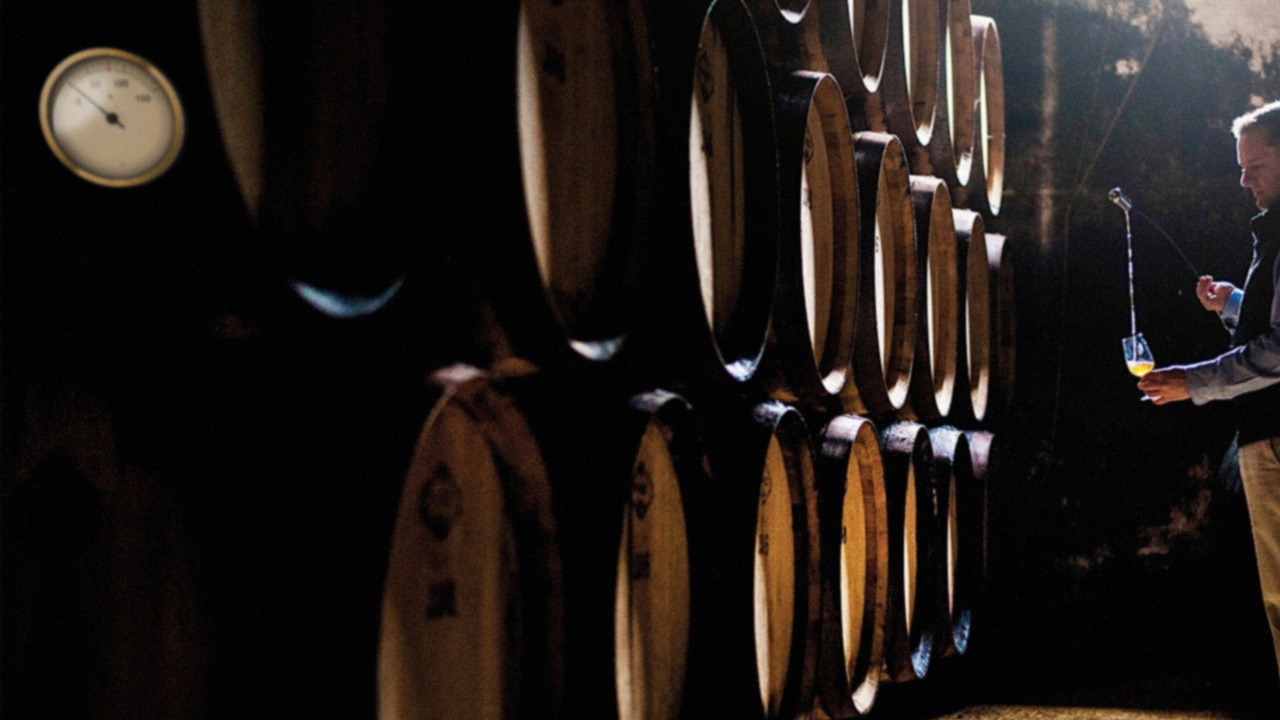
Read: 20,A
